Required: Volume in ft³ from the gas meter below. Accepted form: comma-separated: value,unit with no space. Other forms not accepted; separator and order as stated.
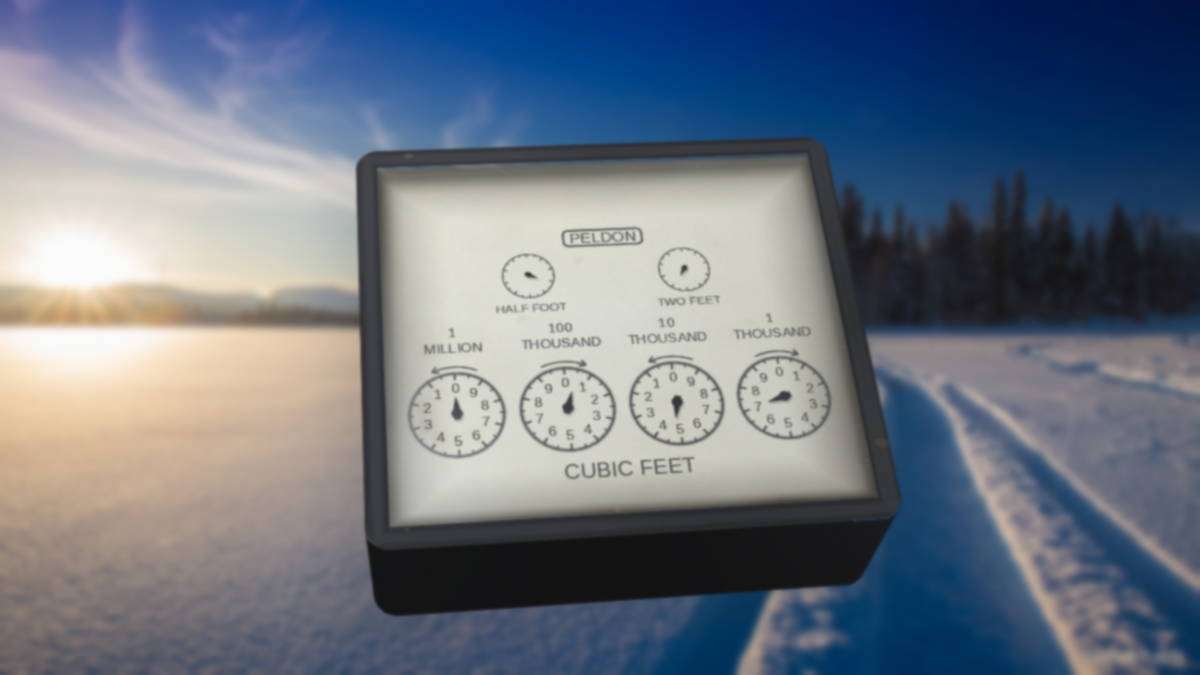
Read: 4700,ft³
